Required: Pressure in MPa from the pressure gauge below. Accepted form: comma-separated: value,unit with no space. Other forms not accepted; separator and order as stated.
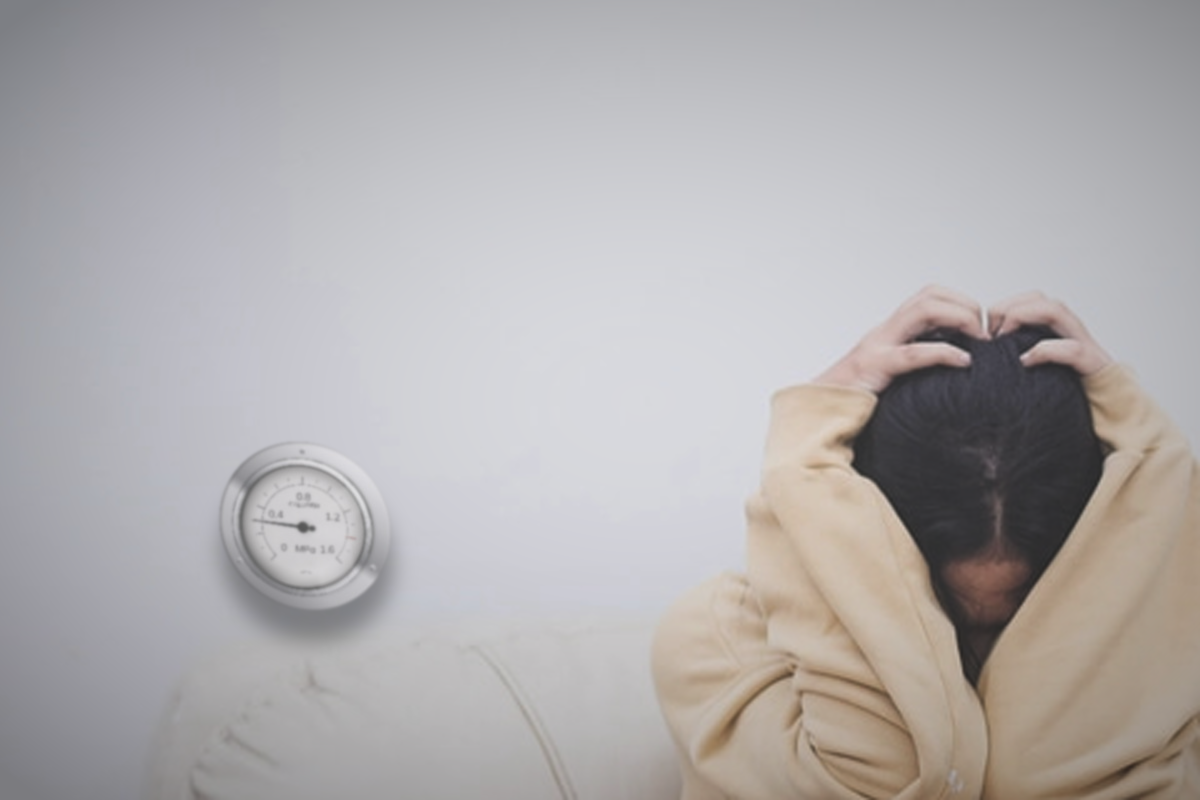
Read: 0.3,MPa
